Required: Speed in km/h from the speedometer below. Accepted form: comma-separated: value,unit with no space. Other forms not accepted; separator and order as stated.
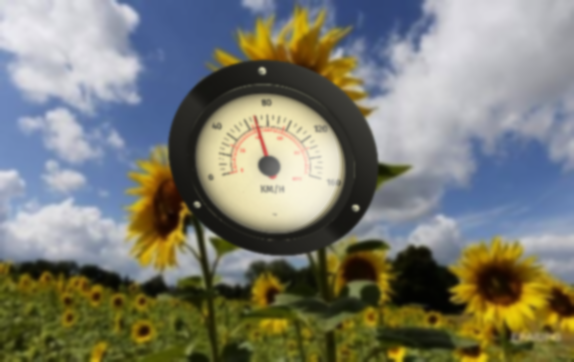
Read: 70,km/h
